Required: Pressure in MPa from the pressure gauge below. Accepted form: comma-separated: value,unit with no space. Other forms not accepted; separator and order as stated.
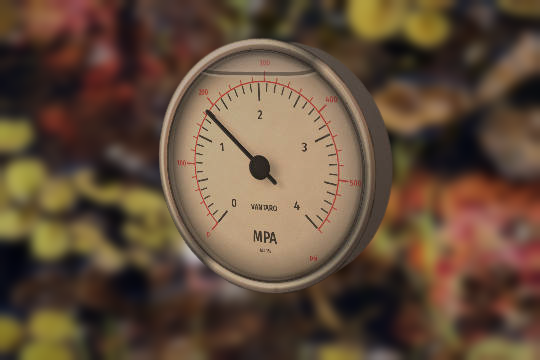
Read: 1.3,MPa
